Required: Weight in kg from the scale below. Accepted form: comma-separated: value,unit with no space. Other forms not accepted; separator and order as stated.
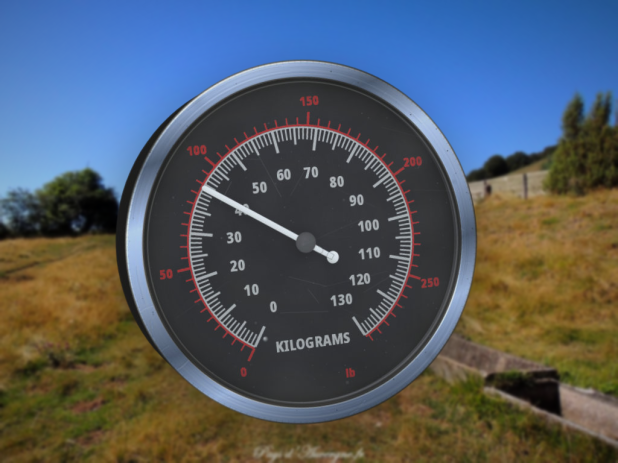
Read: 40,kg
